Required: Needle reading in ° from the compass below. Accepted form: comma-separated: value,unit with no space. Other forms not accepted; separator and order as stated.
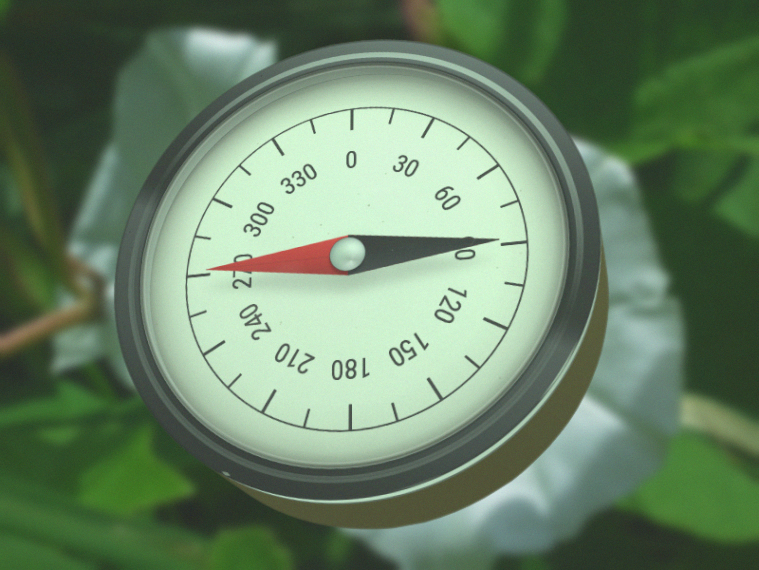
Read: 270,°
